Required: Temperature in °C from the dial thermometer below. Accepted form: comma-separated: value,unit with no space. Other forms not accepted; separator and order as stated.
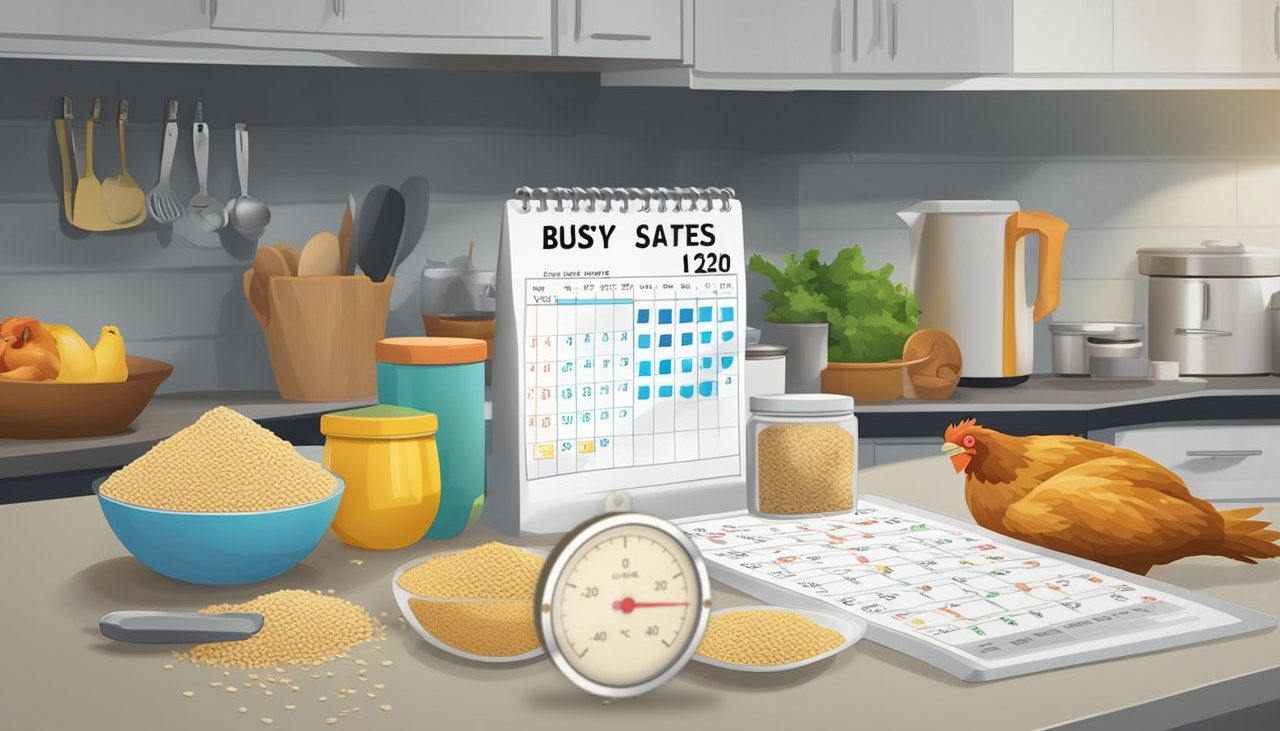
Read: 28,°C
